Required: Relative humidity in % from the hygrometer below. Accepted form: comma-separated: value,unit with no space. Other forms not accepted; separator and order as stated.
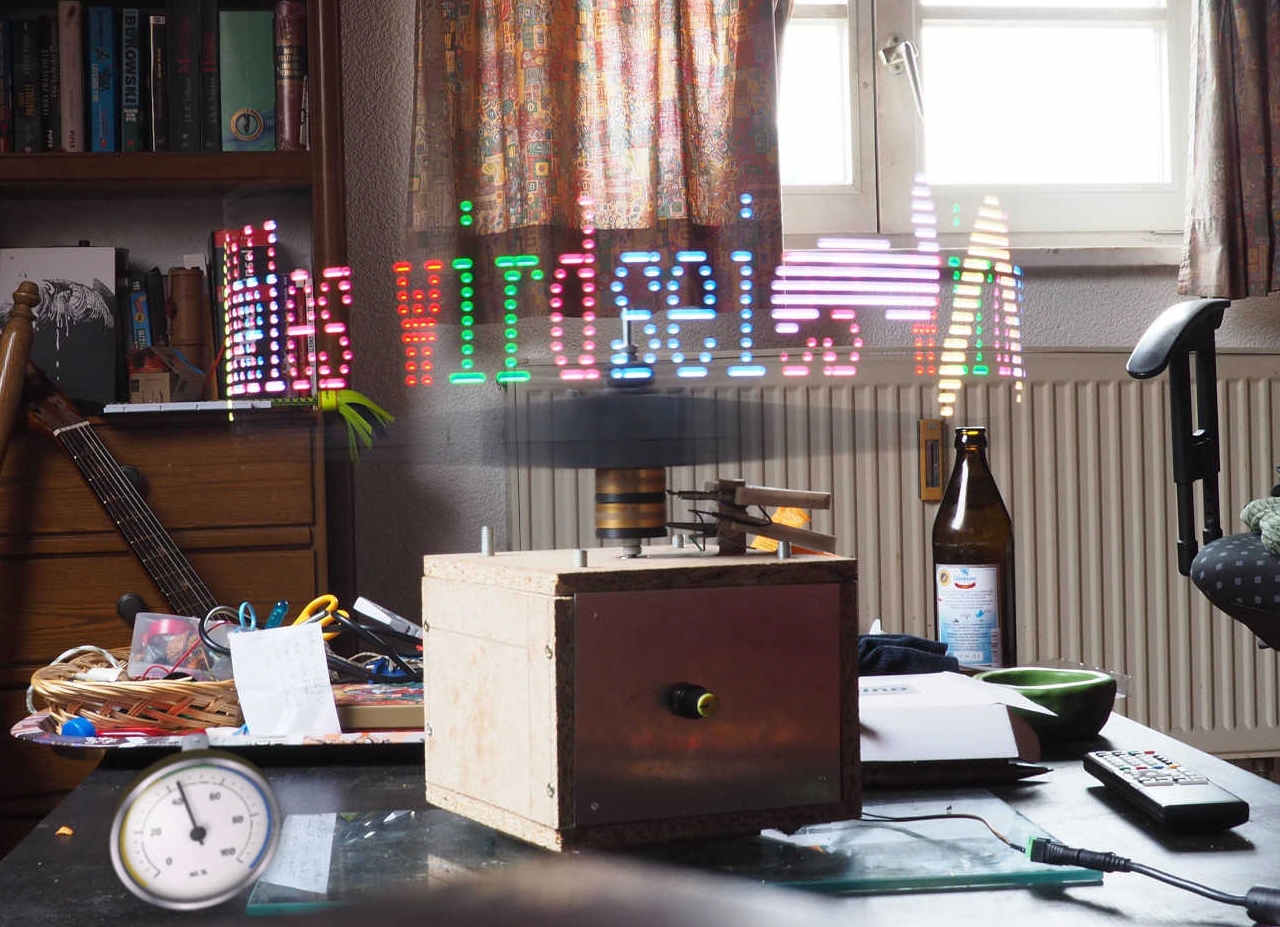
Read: 44,%
